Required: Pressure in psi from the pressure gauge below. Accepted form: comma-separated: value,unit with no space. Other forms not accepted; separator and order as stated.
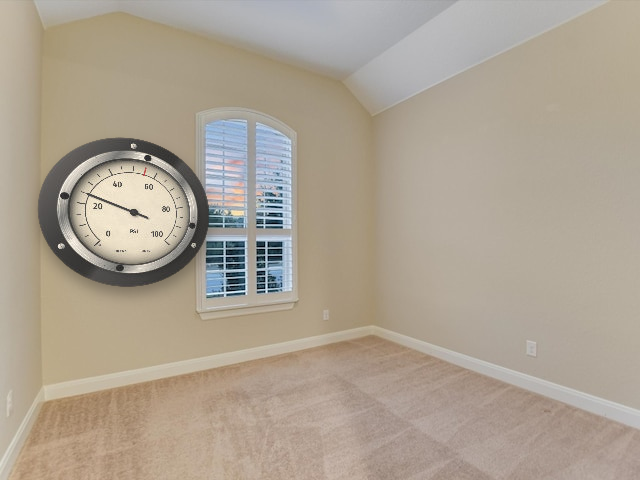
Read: 25,psi
